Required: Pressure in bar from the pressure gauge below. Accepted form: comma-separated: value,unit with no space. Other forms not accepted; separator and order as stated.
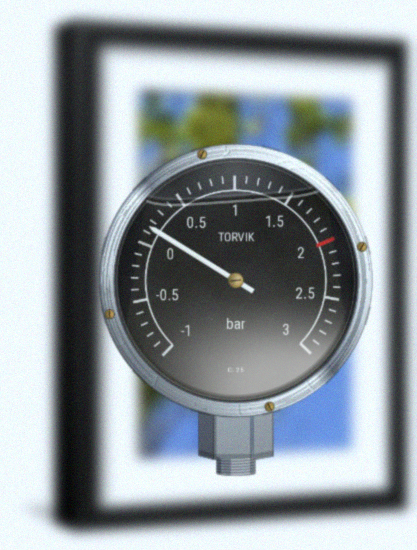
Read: 0.15,bar
